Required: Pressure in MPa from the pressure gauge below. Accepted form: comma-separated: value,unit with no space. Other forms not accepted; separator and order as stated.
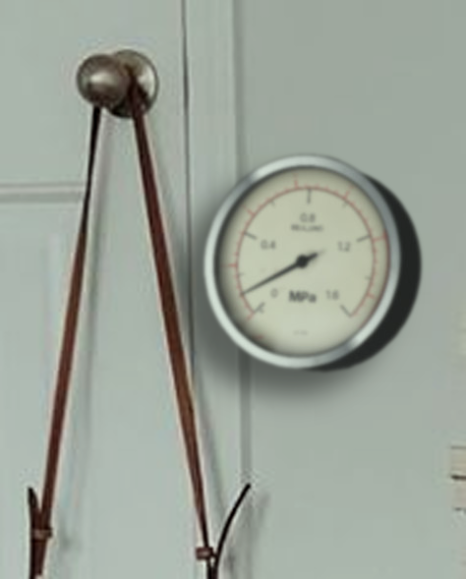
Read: 0.1,MPa
